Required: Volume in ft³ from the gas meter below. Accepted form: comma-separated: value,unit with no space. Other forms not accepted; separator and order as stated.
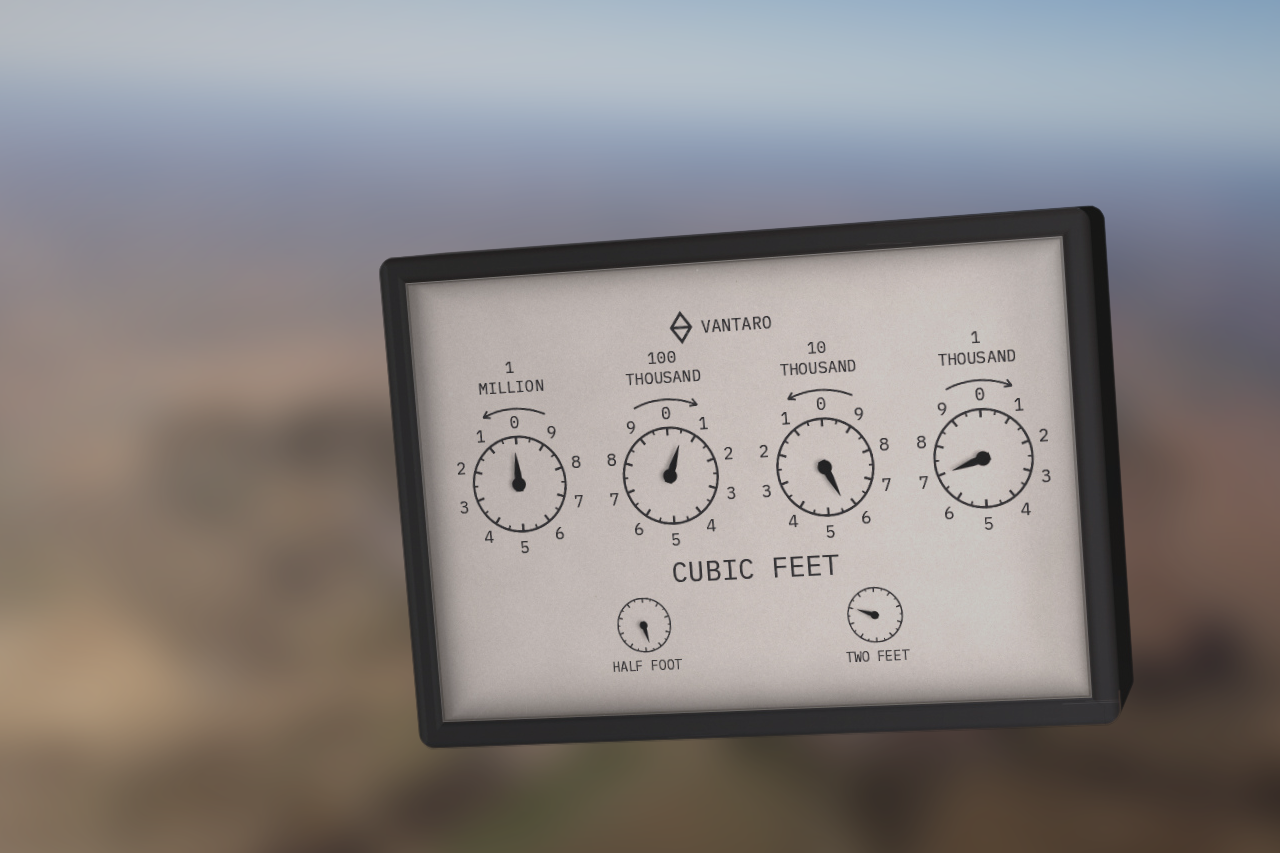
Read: 5700,ft³
